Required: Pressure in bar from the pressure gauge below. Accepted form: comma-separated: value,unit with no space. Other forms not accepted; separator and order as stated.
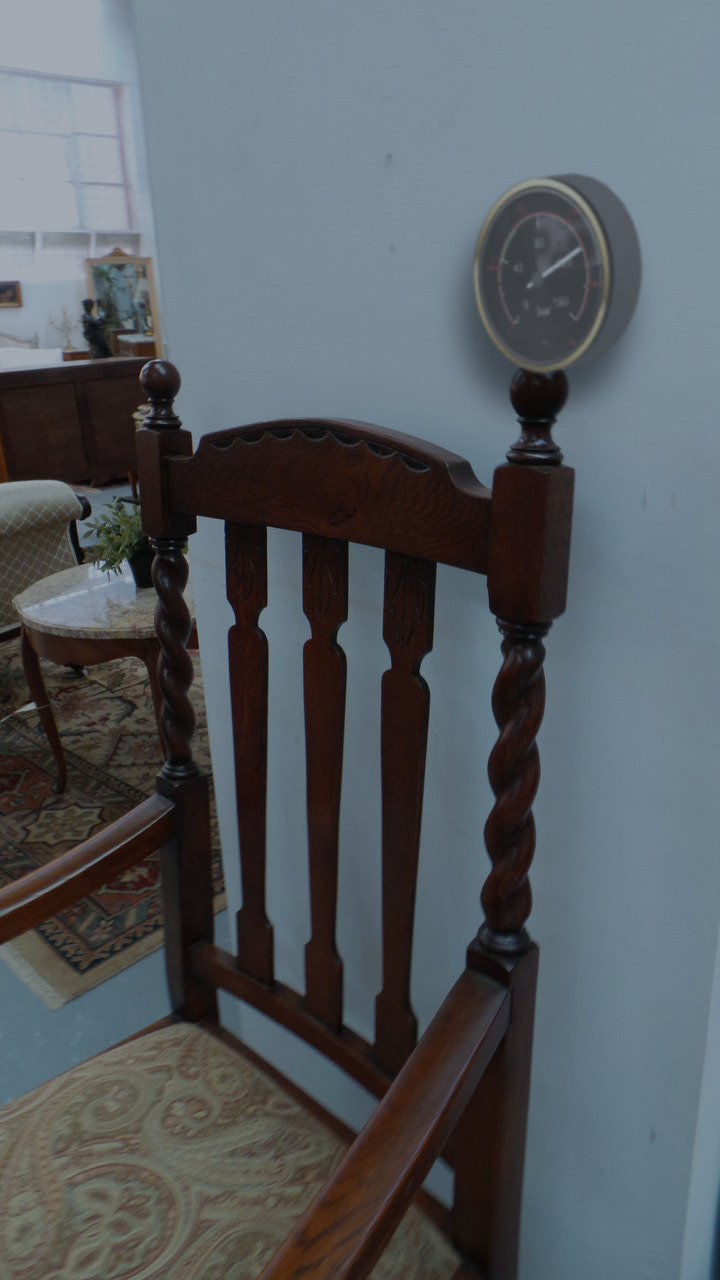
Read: 120,bar
